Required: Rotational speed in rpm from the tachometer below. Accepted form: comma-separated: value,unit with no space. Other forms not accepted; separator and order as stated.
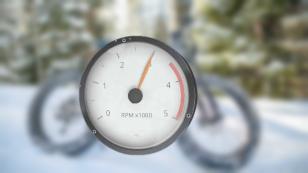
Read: 3000,rpm
